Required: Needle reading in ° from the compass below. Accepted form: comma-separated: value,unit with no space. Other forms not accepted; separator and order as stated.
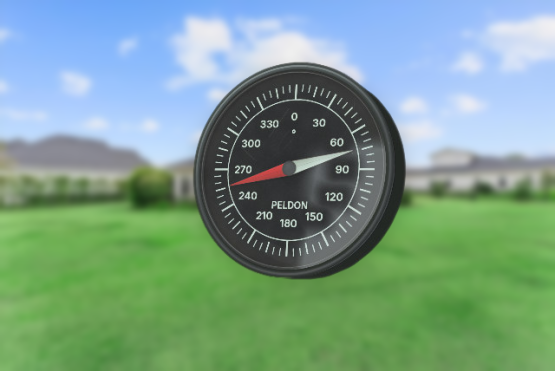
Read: 255,°
